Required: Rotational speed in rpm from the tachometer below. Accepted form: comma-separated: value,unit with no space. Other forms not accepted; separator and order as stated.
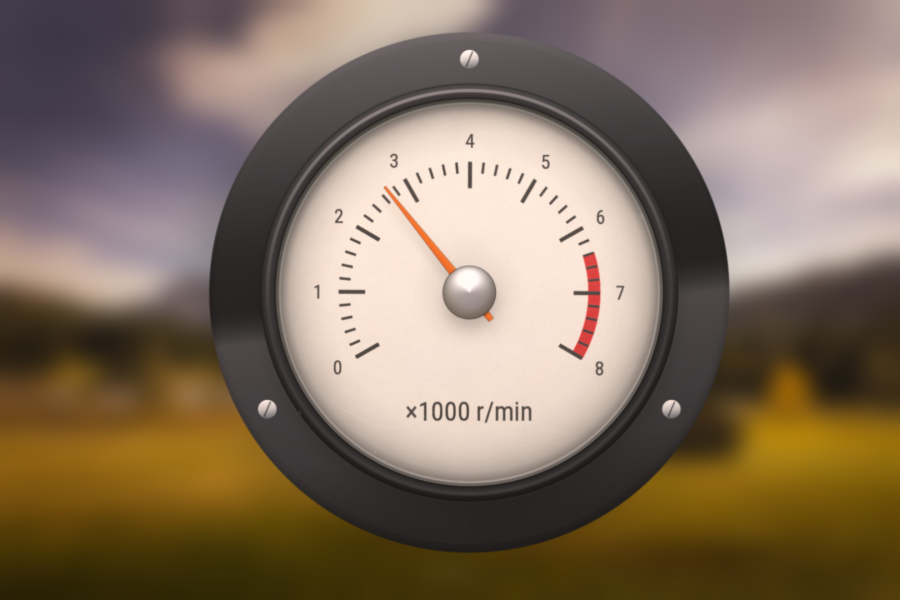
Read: 2700,rpm
